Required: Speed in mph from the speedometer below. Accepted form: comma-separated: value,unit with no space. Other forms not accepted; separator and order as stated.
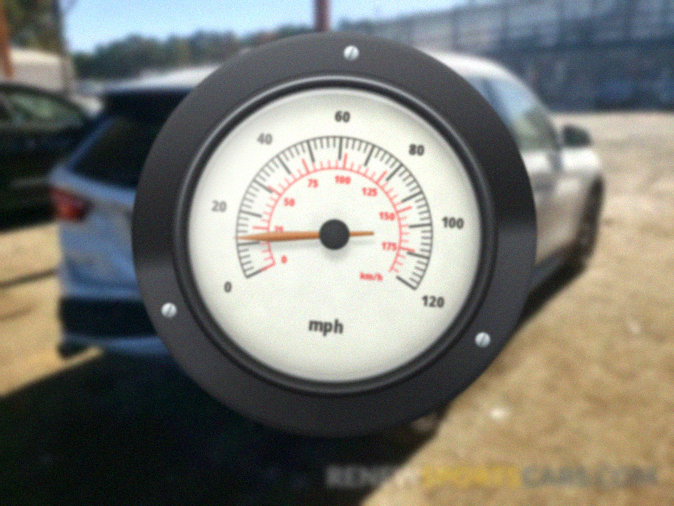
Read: 12,mph
